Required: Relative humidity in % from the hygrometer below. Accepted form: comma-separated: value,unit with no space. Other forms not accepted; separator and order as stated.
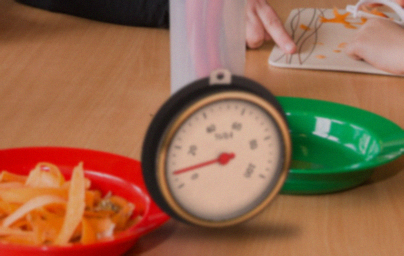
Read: 8,%
